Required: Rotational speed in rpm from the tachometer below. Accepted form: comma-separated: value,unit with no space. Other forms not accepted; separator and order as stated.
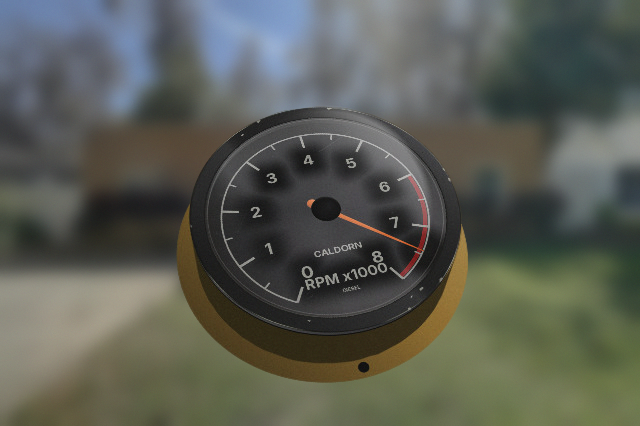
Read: 7500,rpm
